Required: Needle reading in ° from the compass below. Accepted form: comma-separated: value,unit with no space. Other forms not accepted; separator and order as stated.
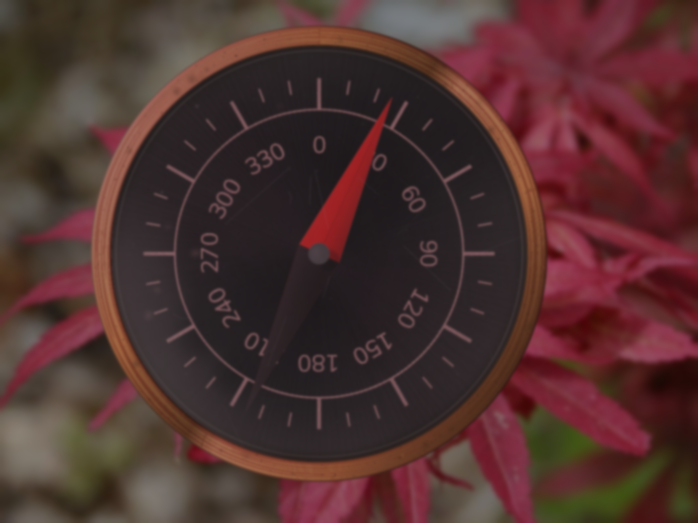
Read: 25,°
